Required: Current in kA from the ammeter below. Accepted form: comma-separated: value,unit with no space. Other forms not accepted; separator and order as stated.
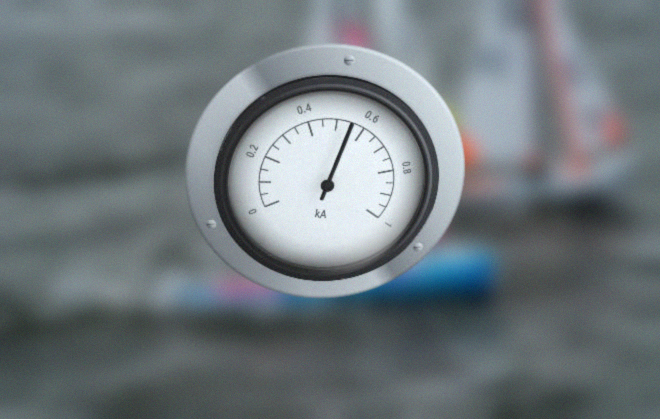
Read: 0.55,kA
